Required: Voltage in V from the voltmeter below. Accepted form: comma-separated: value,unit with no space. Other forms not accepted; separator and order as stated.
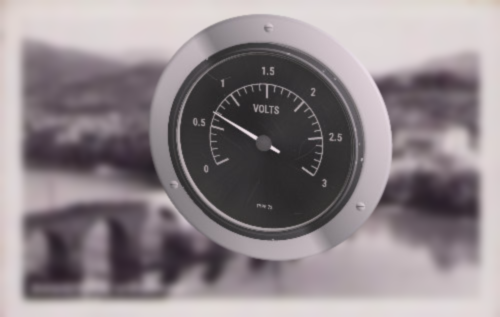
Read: 0.7,V
